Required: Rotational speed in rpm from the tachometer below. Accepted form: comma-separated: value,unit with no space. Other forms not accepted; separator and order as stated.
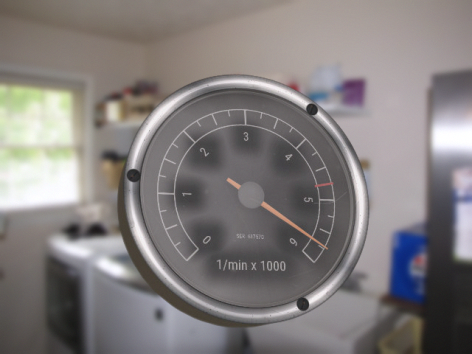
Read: 5750,rpm
